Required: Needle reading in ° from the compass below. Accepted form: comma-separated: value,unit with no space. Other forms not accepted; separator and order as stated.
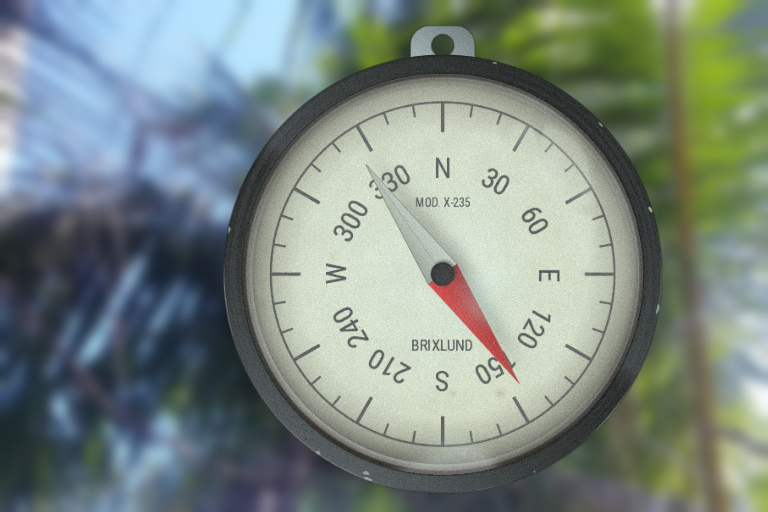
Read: 145,°
